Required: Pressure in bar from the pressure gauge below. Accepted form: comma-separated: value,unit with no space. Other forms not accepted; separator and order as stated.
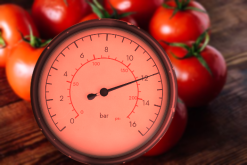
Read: 12,bar
